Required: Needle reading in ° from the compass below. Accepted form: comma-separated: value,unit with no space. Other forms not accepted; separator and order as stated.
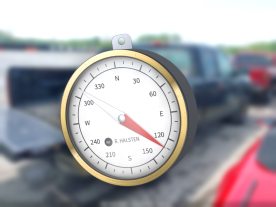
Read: 130,°
